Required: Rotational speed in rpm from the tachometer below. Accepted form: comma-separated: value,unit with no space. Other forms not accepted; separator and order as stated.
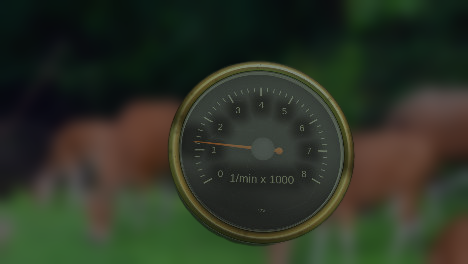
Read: 1200,rpm
